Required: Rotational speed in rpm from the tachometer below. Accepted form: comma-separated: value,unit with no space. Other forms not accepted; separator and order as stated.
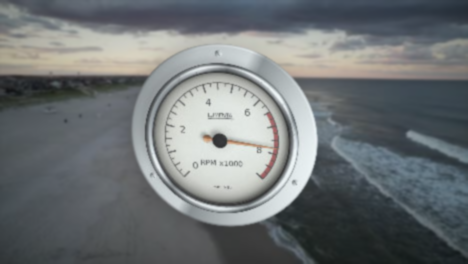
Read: 7750,rpm
